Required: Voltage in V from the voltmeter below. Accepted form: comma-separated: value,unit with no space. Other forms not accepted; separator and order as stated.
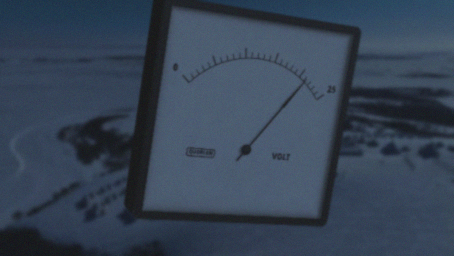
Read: 21,V
